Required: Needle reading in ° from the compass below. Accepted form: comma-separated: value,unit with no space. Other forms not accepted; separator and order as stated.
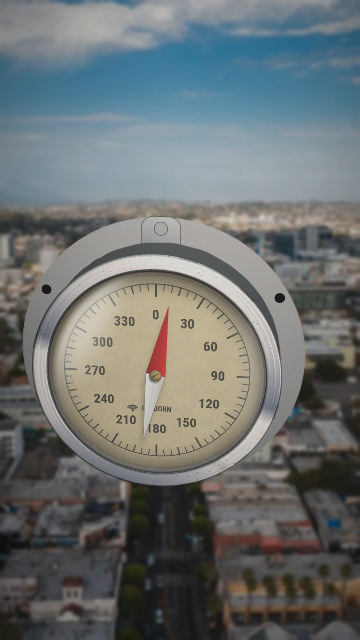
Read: 10,°
